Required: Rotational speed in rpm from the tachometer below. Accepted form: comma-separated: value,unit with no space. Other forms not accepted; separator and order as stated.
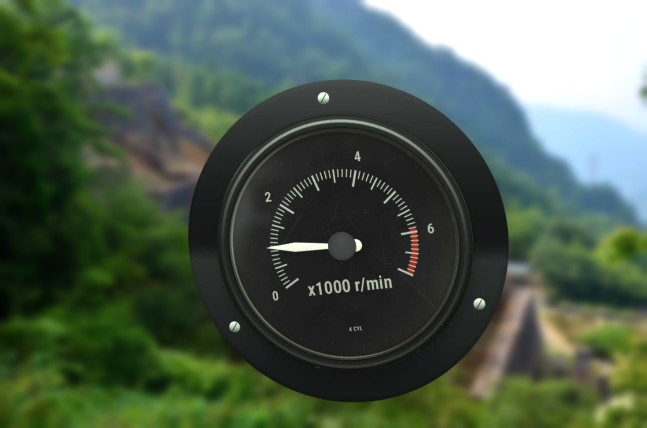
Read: 1000,rpm
